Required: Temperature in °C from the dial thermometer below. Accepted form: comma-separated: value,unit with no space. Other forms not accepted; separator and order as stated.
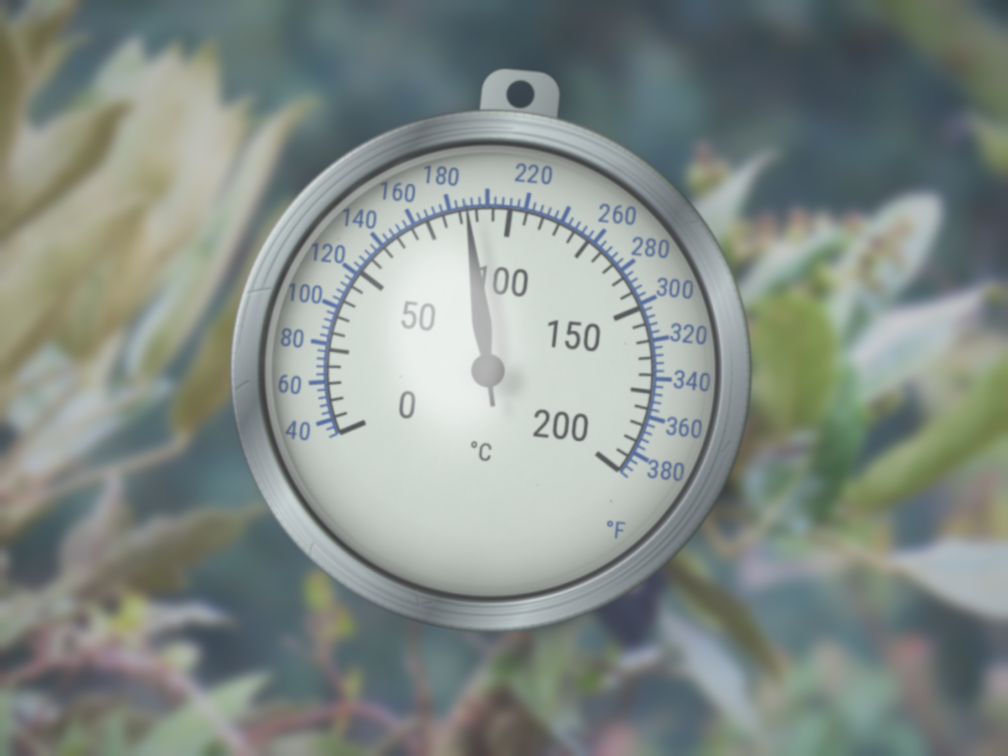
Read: 87.5,°C
